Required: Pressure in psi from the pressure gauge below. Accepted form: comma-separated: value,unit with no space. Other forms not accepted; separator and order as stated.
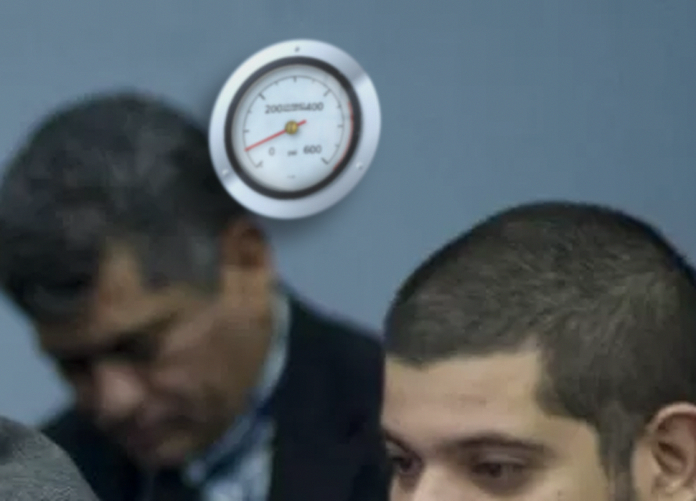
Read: 50,psi
